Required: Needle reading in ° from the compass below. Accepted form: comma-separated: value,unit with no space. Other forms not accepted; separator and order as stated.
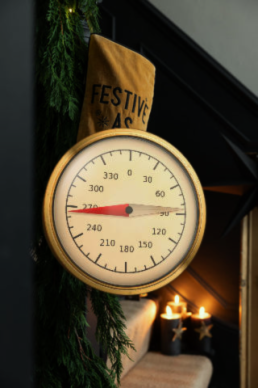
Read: 265,°
